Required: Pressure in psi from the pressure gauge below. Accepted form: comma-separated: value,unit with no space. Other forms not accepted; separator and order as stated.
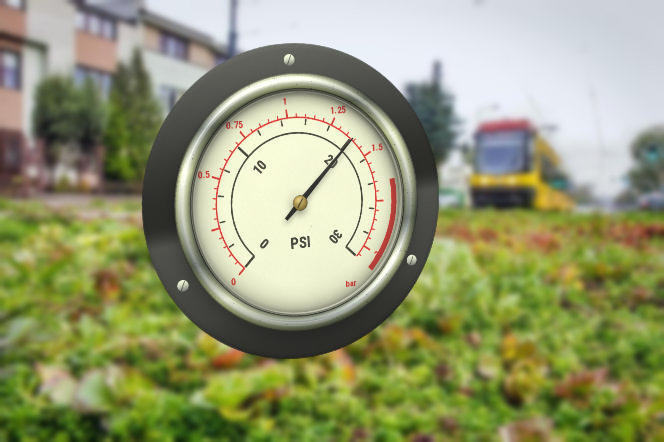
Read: 20,psi
